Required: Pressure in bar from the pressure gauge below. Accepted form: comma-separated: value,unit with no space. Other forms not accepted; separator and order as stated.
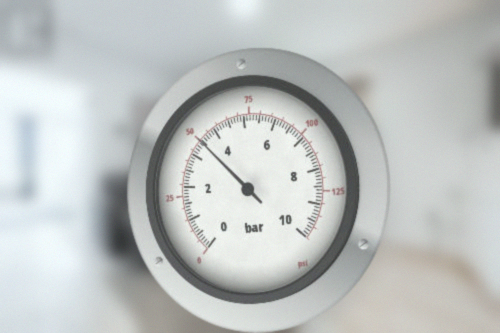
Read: 3.5,bar
